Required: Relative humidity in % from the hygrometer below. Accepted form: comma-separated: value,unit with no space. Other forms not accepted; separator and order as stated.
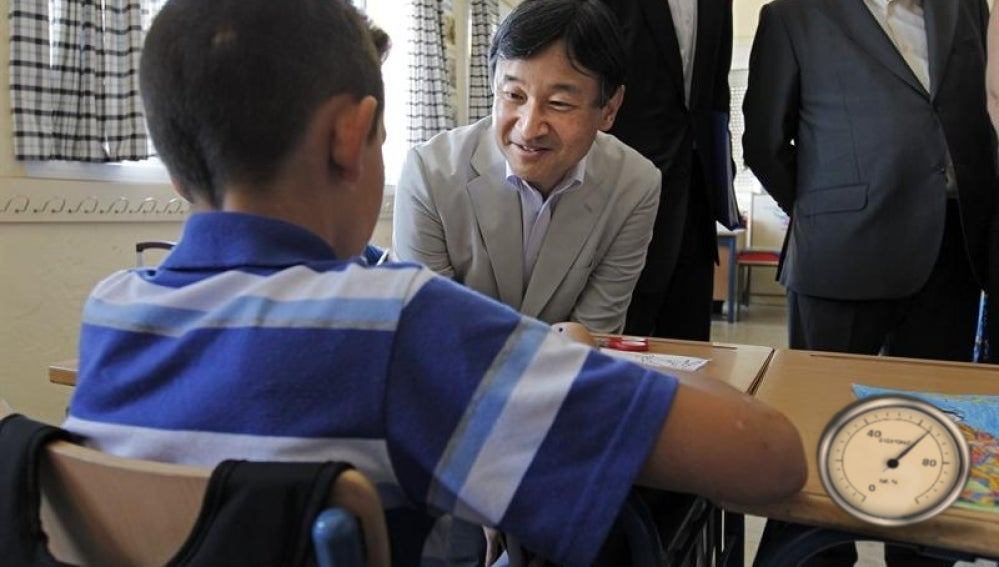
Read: 64,%
